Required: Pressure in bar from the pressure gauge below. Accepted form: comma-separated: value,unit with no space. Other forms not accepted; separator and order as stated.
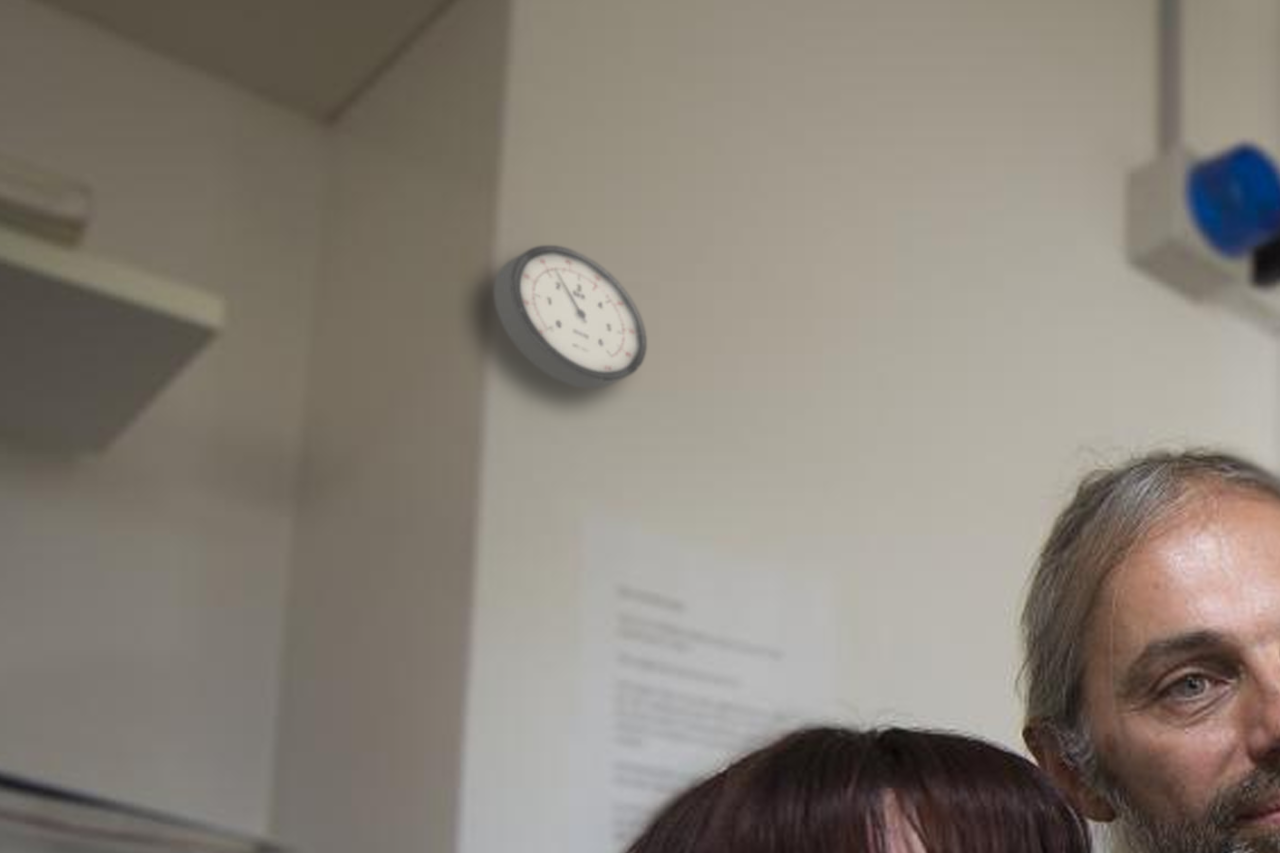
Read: 2.25,bar
